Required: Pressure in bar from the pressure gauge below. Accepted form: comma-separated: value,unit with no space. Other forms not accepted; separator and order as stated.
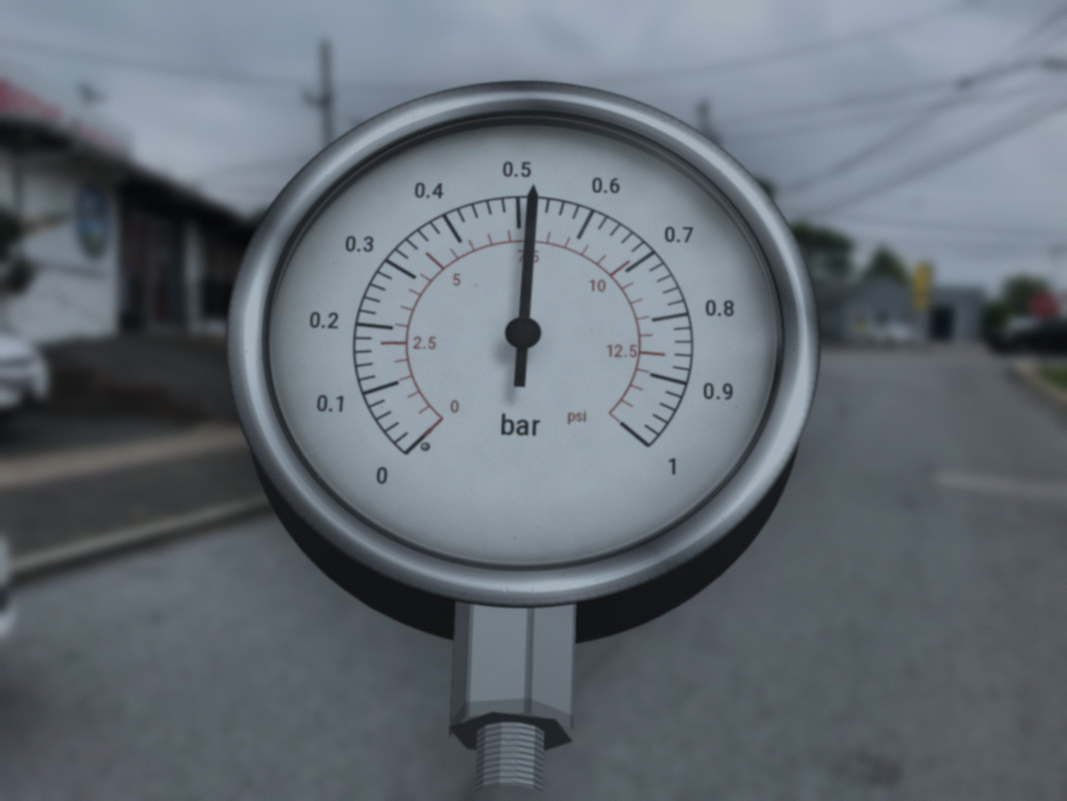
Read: 0.52,bar
